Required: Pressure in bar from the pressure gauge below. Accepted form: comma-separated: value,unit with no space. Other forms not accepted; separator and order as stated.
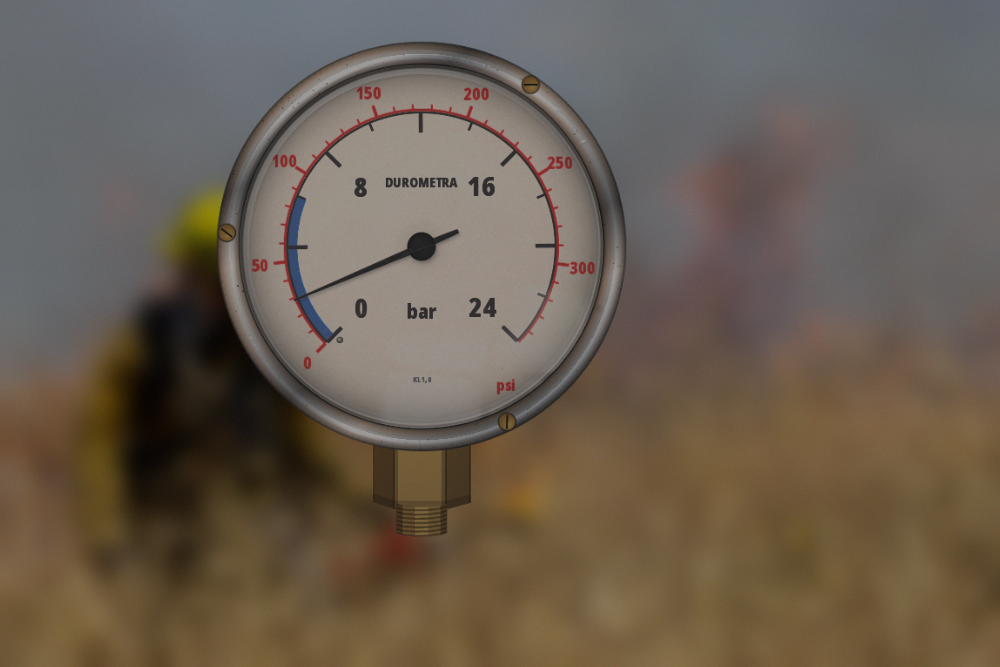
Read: 2,bar
